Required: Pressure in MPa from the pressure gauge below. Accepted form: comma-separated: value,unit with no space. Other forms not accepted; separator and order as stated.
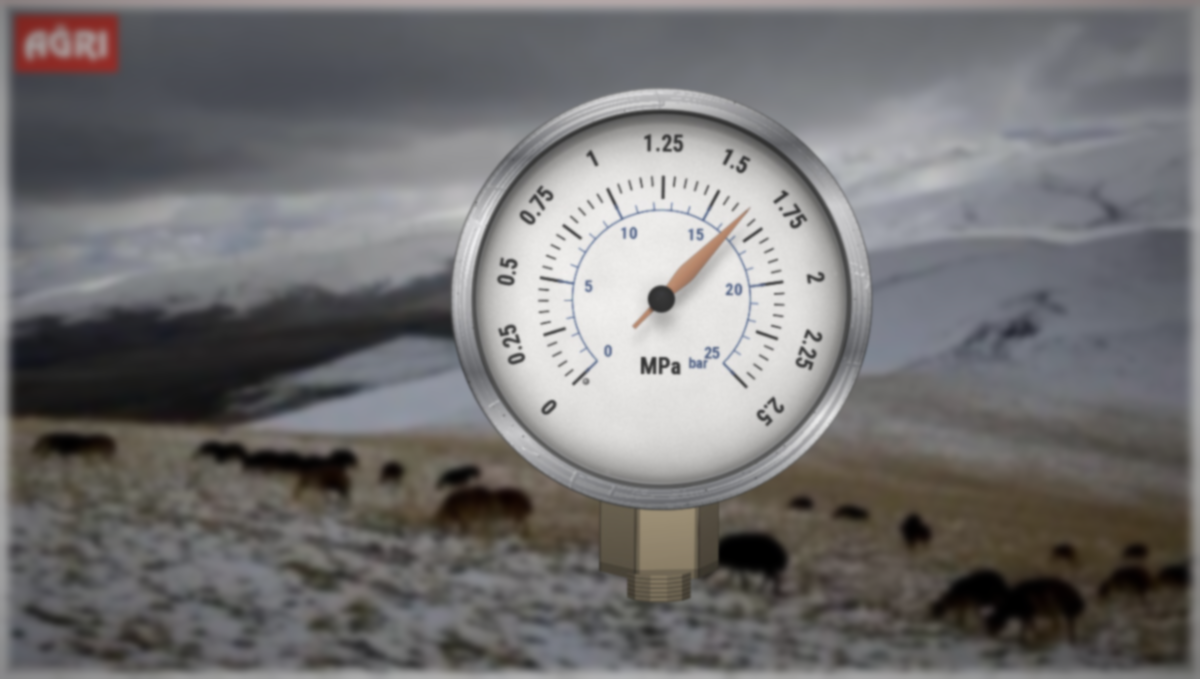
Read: 1.65,MPa
